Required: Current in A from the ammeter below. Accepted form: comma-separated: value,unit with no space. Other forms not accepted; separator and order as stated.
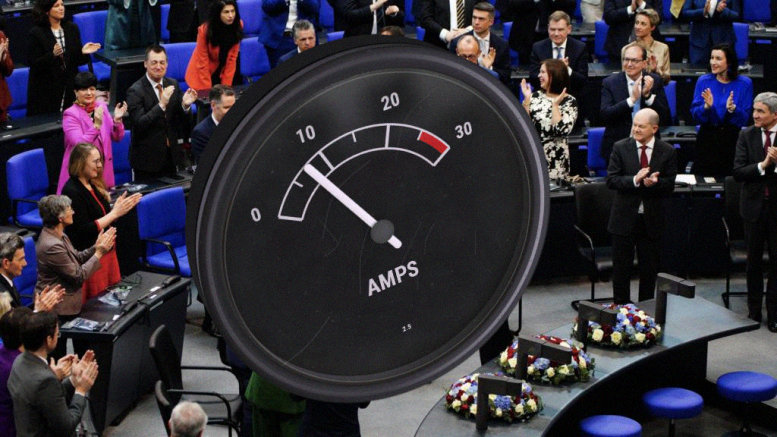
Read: 7.5,A
